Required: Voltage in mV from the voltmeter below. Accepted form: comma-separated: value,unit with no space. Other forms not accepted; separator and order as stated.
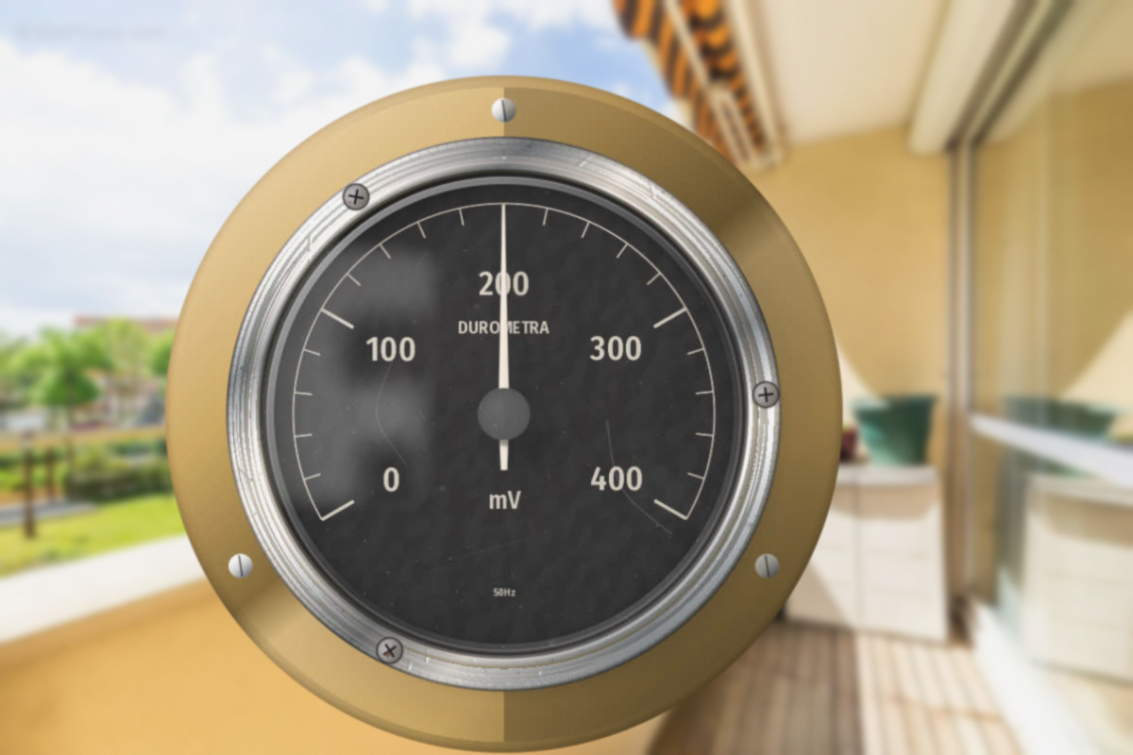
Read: 200,mV
